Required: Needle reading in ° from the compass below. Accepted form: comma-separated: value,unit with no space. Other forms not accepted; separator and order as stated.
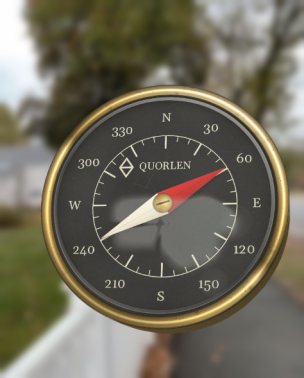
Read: 60,°
